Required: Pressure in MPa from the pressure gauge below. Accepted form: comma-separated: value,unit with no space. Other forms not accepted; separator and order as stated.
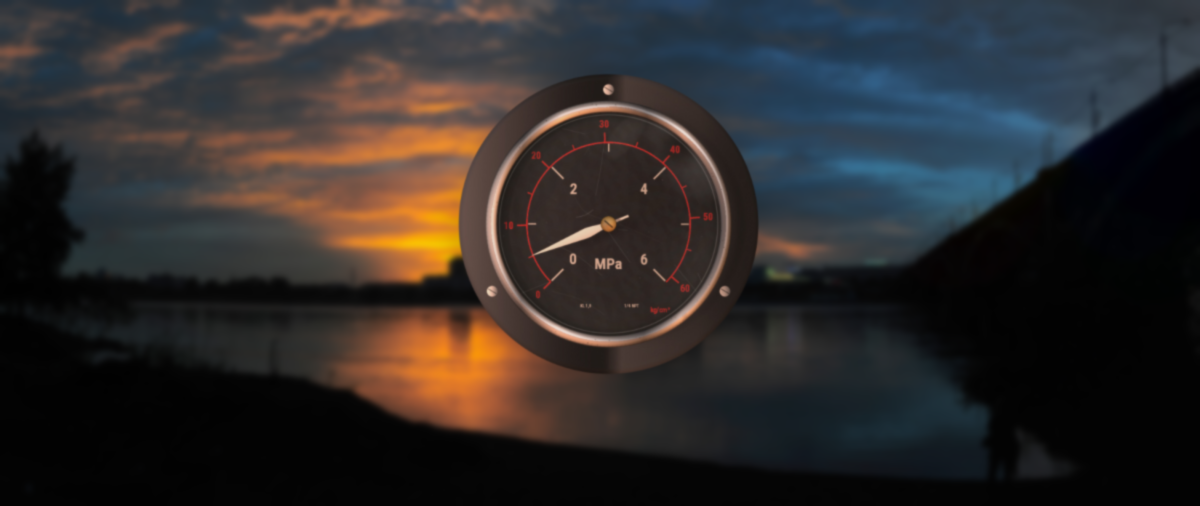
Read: 0.5,MPa
